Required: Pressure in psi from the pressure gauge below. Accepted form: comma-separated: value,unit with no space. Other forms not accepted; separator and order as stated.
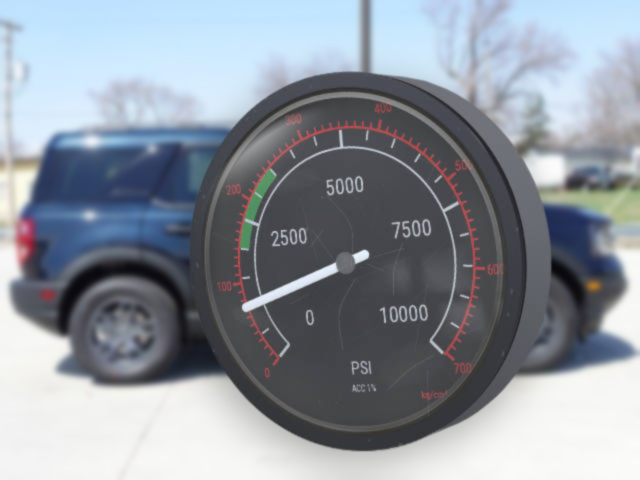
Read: 1000,psi
